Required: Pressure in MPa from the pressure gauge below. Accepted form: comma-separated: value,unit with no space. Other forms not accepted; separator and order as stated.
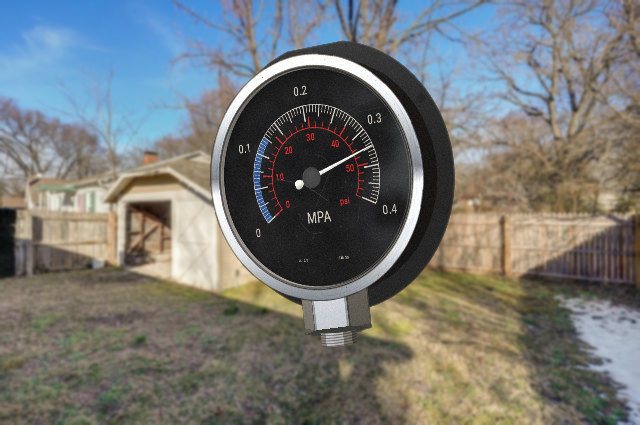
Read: 0.325,MPa
